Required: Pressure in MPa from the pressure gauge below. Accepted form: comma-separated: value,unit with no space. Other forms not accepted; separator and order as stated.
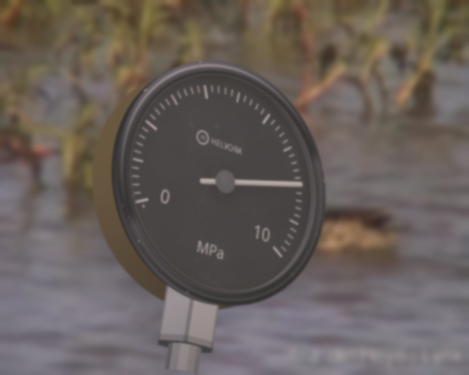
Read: 8,MPa
